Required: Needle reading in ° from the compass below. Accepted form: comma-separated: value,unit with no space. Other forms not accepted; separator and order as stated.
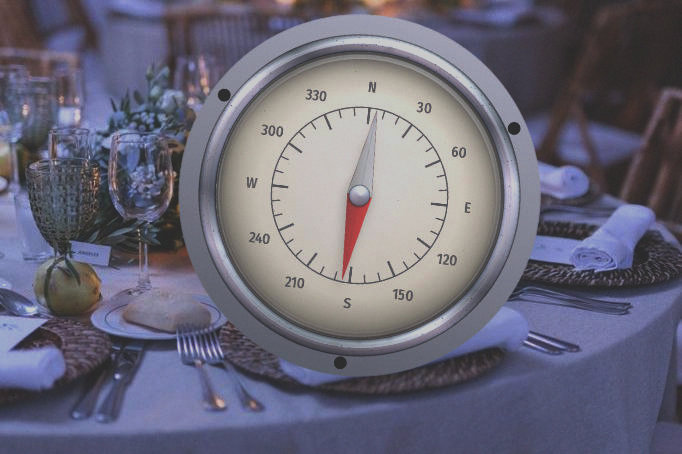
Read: 185,°
